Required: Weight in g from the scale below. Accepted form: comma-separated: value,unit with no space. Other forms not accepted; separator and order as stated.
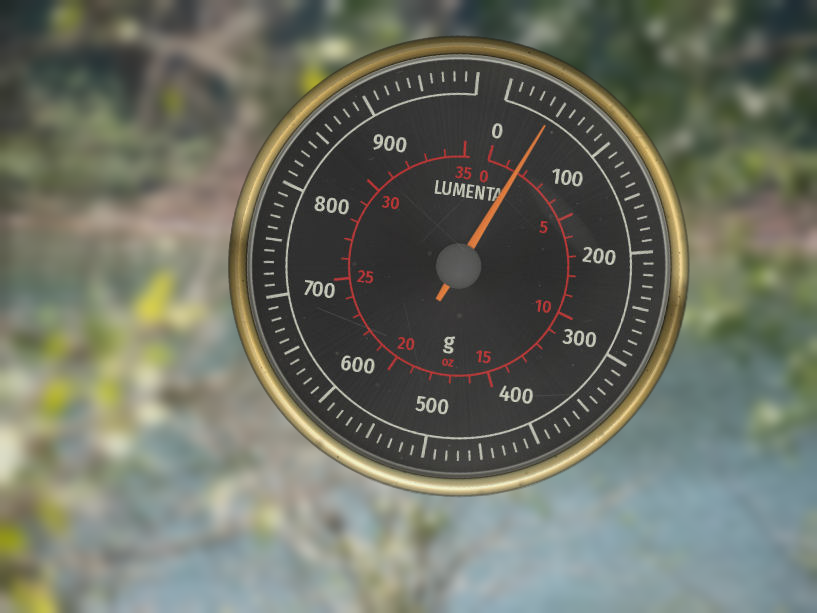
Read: 45,g
